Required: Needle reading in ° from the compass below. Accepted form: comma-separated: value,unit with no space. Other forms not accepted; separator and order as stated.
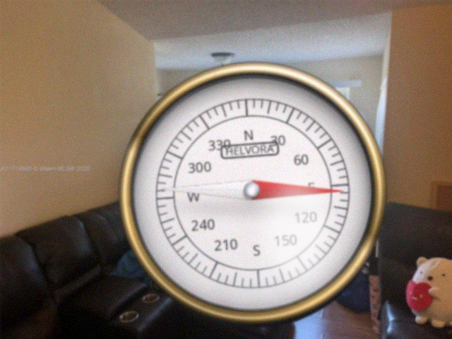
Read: 95,°
